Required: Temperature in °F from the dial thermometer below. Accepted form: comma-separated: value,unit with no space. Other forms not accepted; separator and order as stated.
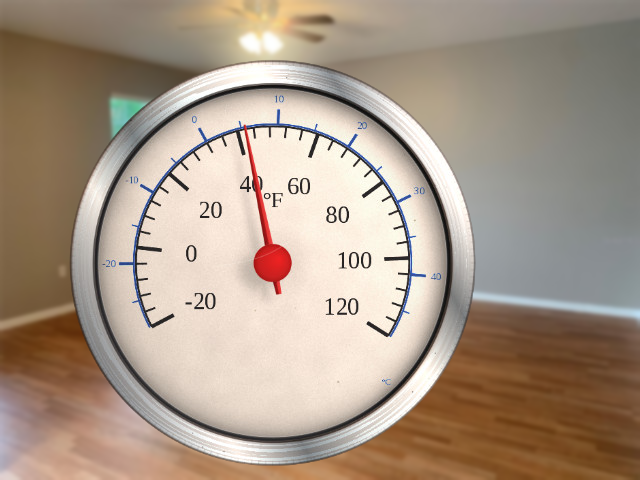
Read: 42,°F
